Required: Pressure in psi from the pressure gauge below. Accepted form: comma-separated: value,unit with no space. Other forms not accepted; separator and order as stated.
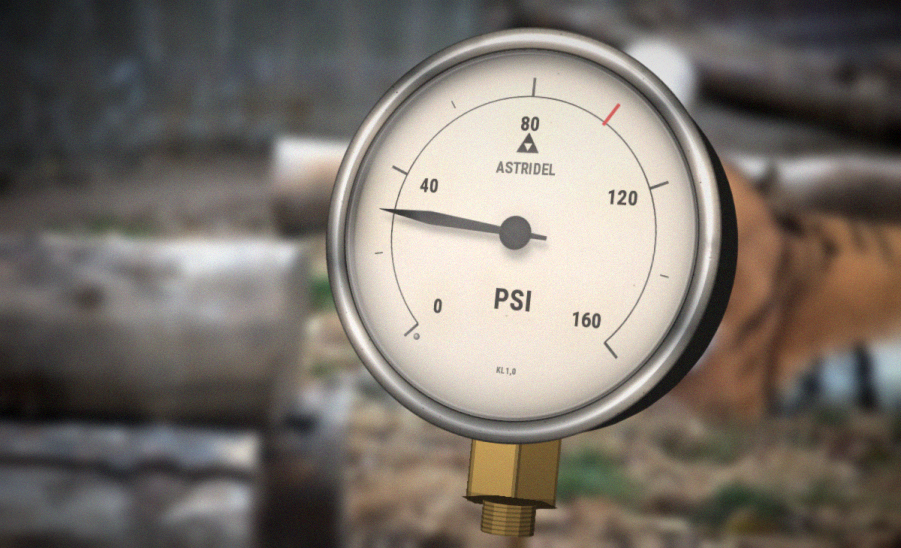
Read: 30,psi
